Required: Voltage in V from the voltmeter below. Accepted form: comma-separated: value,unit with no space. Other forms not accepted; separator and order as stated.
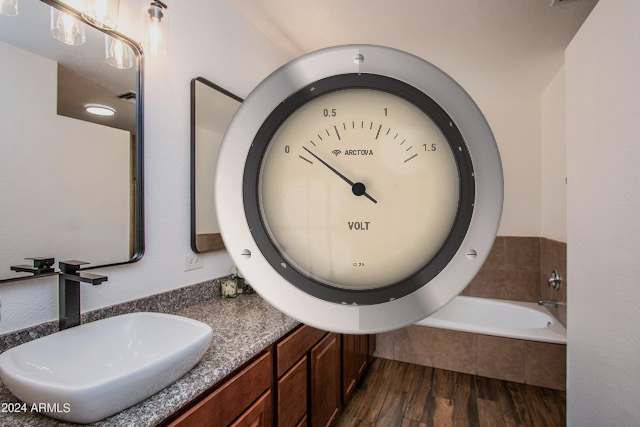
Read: 0.1,V
